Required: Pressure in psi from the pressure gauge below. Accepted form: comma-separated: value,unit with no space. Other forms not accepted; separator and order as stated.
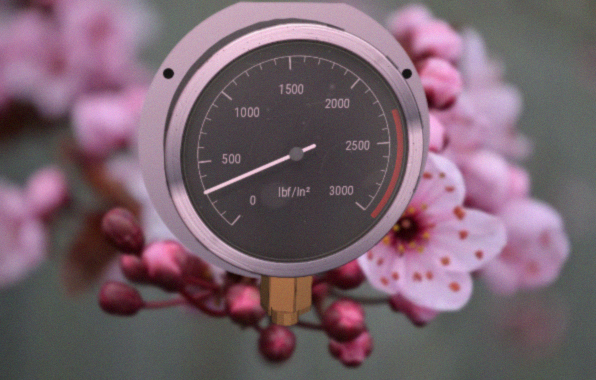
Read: 300,psi
